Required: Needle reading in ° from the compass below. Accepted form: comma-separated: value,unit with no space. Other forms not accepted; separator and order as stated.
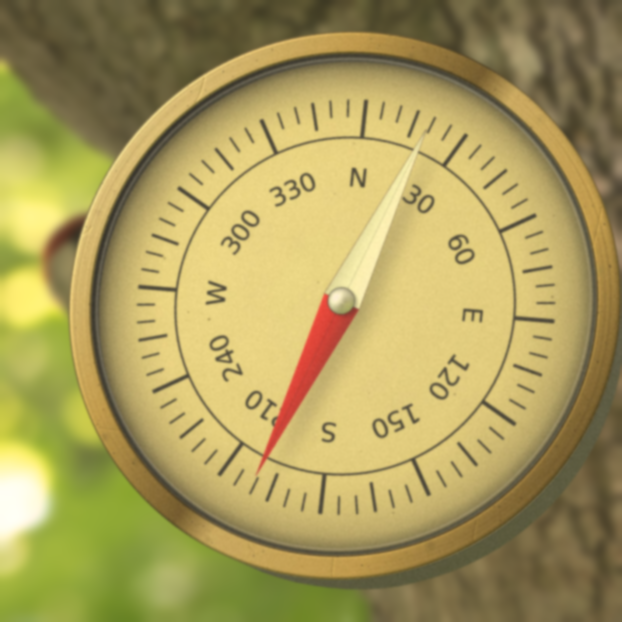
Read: 200,°
